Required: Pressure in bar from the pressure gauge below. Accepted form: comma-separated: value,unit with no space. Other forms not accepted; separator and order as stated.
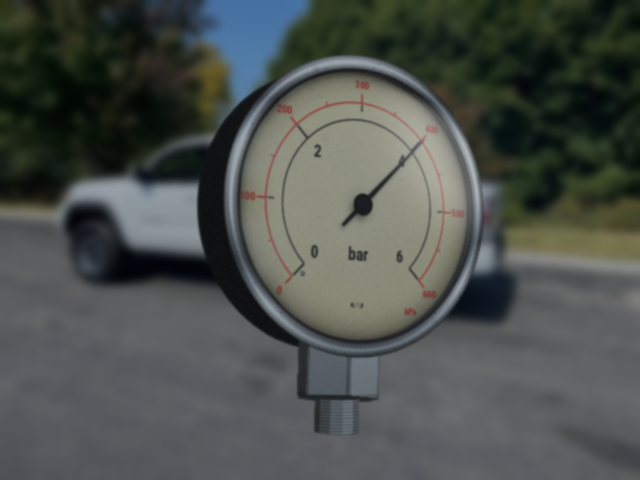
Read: 4,bar
